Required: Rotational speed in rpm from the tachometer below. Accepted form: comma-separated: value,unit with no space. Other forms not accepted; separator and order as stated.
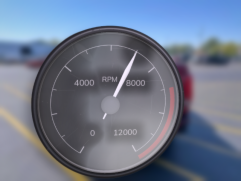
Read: 7000,rpm
